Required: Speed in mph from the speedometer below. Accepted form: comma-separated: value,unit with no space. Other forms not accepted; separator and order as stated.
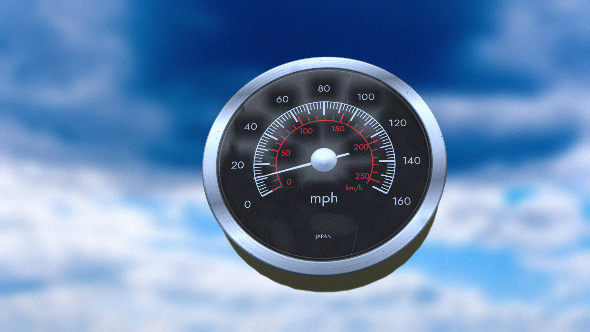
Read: 10,mph
